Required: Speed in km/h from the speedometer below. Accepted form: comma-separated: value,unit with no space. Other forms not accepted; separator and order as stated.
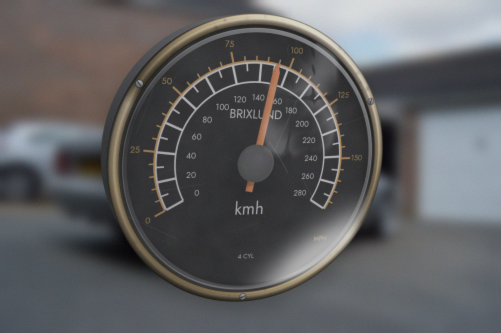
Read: 150,km/h
